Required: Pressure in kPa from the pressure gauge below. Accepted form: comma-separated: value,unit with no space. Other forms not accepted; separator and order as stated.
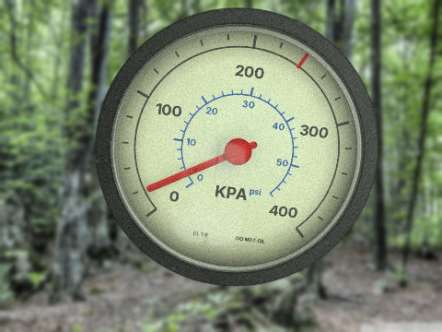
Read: 20,kPa
